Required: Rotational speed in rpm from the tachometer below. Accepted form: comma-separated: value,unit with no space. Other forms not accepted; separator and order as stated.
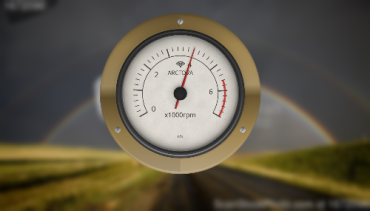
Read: 4000,rpm
